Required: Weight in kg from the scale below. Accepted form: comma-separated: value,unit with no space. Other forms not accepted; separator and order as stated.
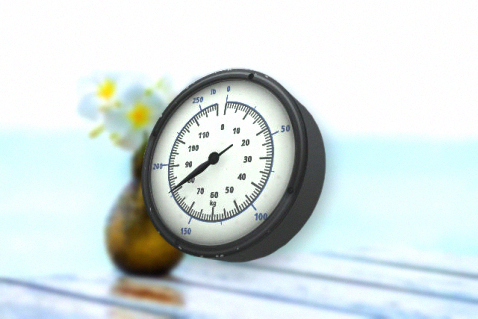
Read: 80,kg
